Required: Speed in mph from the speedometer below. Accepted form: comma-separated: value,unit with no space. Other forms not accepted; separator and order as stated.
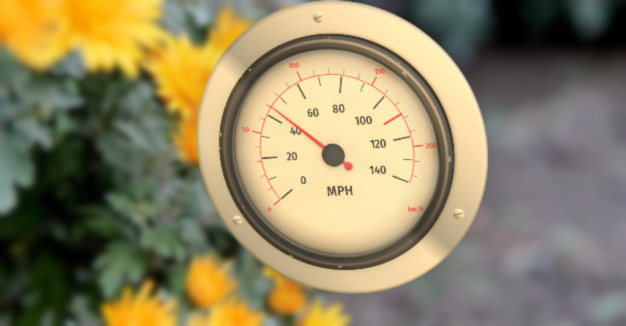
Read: 45,mph
